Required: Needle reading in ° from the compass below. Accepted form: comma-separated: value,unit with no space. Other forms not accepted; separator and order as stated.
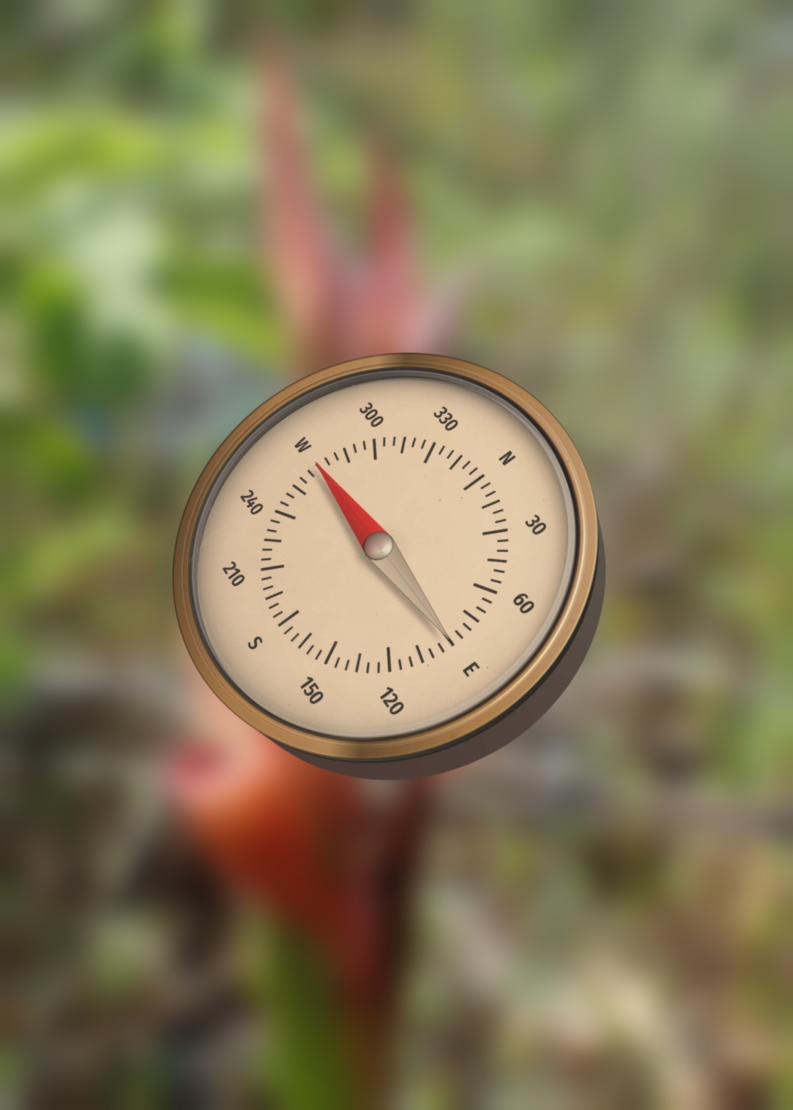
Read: 270,°
